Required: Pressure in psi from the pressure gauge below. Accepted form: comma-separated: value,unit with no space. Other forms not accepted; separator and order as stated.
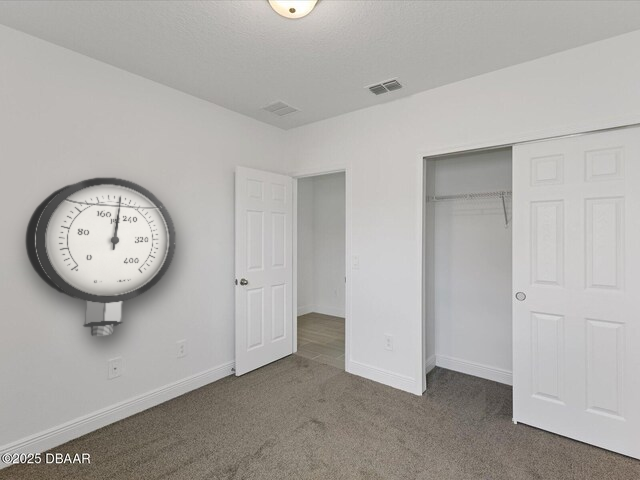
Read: 200,psi
